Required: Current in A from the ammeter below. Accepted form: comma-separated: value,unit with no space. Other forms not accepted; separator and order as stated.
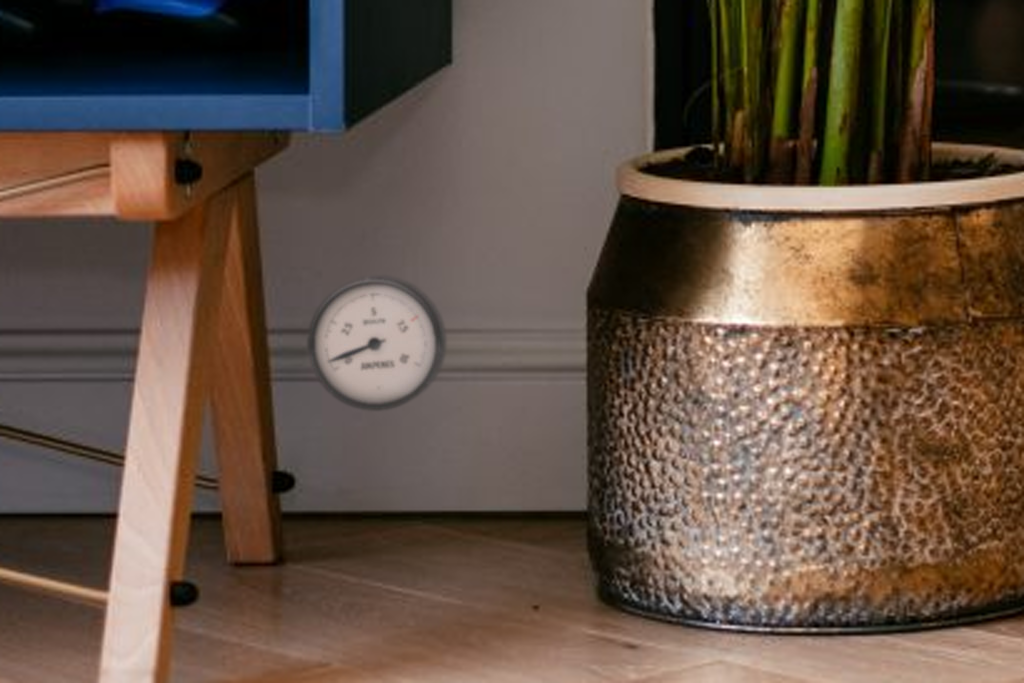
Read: 0.5,A
